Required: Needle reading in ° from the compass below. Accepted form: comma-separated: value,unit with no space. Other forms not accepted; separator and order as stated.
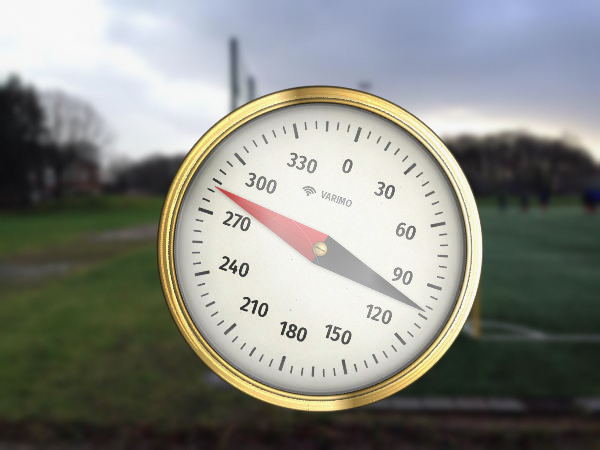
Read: 282.5,°
